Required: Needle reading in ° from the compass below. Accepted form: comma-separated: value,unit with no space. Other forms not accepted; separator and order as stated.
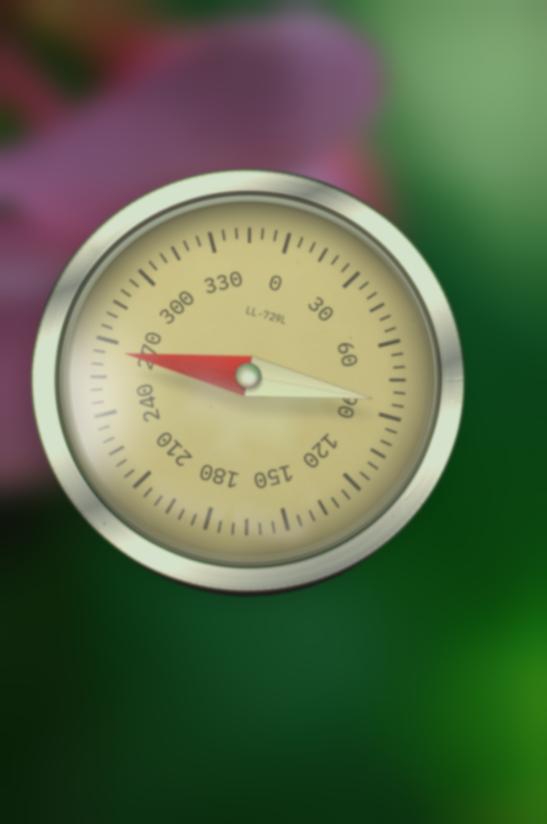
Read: 265,°
